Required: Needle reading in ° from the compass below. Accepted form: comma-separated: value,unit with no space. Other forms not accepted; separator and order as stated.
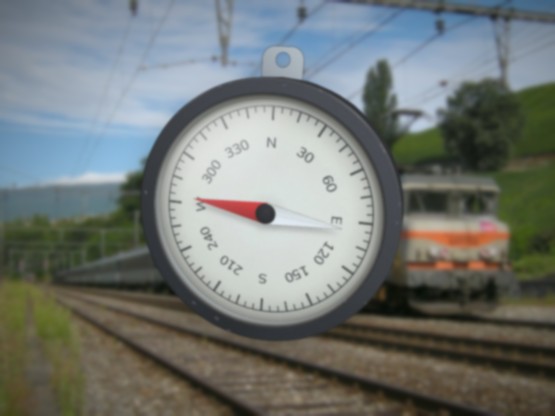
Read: 275,°
